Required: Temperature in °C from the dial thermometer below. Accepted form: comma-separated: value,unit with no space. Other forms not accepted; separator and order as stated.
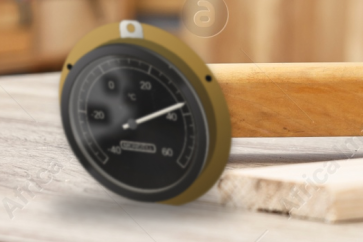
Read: 36,°C
